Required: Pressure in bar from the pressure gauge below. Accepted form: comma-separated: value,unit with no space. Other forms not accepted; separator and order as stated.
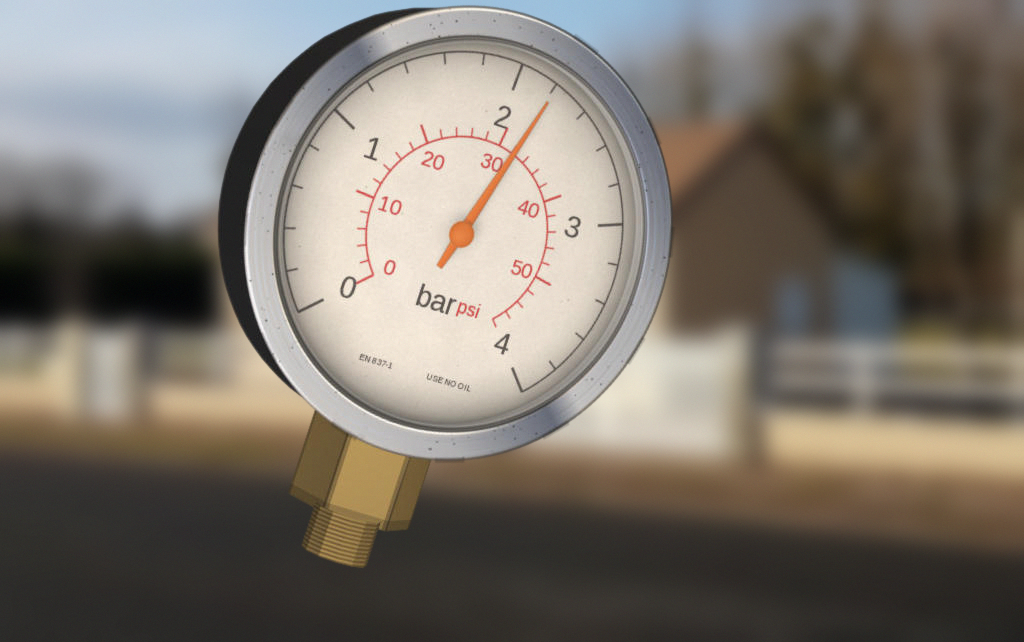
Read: 2.2,bar
